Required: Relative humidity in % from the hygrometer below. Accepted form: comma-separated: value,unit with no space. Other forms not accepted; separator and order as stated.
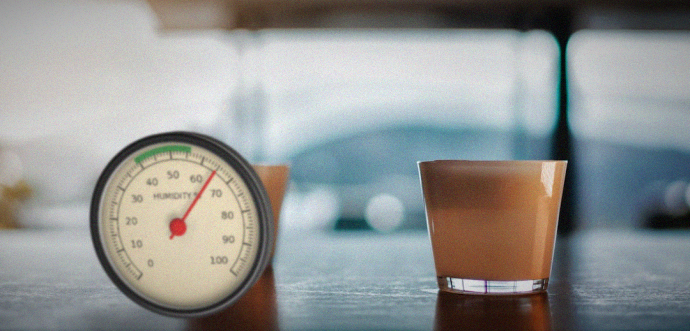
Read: 65,%
